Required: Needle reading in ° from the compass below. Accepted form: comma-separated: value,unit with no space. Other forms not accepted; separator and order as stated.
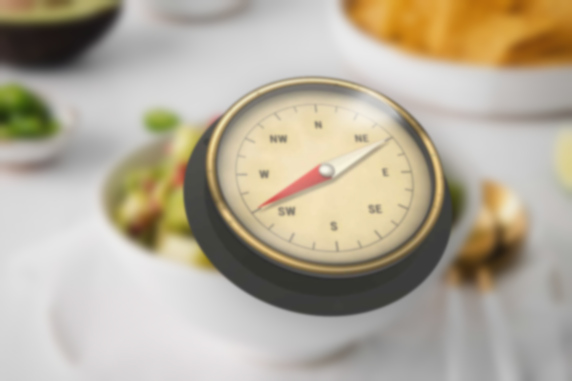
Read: 240,°
